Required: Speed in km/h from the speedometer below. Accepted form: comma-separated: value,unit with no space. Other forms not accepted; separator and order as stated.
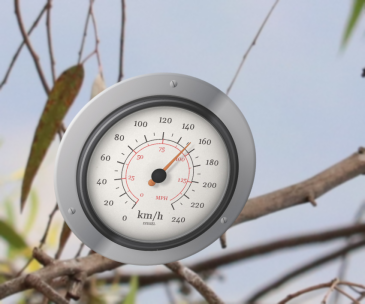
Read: 150,km/h
